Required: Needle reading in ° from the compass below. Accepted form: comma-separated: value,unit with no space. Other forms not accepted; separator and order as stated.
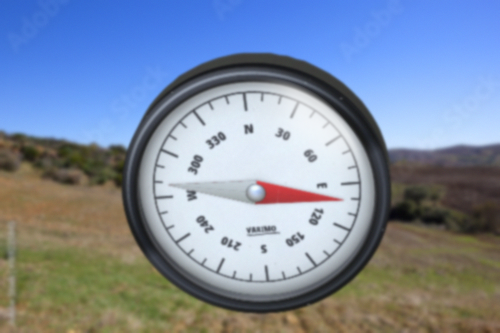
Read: 100,°
